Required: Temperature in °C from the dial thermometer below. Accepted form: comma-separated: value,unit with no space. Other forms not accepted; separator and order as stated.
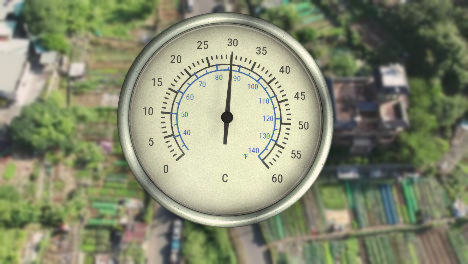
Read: 30,°C
